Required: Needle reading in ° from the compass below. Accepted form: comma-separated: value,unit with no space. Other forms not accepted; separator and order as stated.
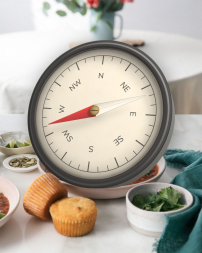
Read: 250,°
